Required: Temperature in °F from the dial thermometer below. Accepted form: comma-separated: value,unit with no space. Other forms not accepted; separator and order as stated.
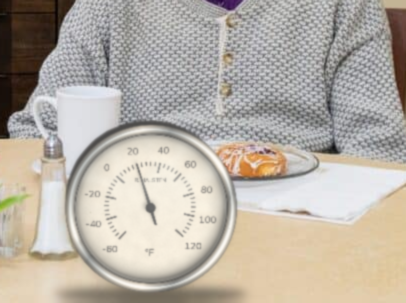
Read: 20,°F
